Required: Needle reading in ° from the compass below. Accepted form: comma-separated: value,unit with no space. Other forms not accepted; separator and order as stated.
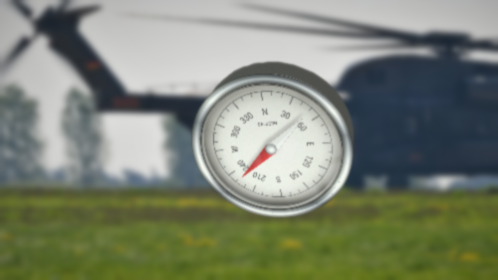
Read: 230,°
